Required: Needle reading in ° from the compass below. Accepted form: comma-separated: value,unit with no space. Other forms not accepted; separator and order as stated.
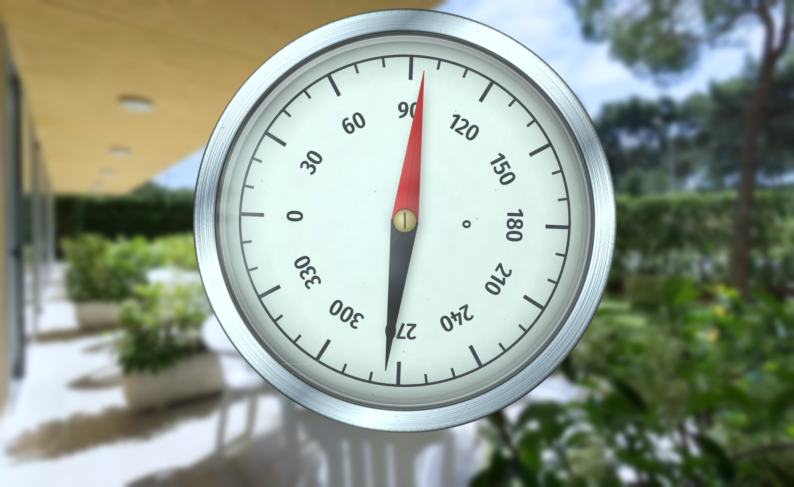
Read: 95,°
